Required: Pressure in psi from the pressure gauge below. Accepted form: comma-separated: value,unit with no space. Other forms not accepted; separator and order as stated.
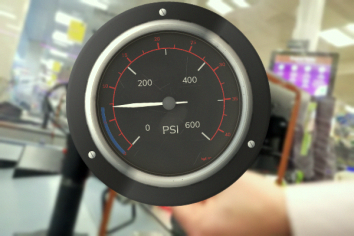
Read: 100,psi
